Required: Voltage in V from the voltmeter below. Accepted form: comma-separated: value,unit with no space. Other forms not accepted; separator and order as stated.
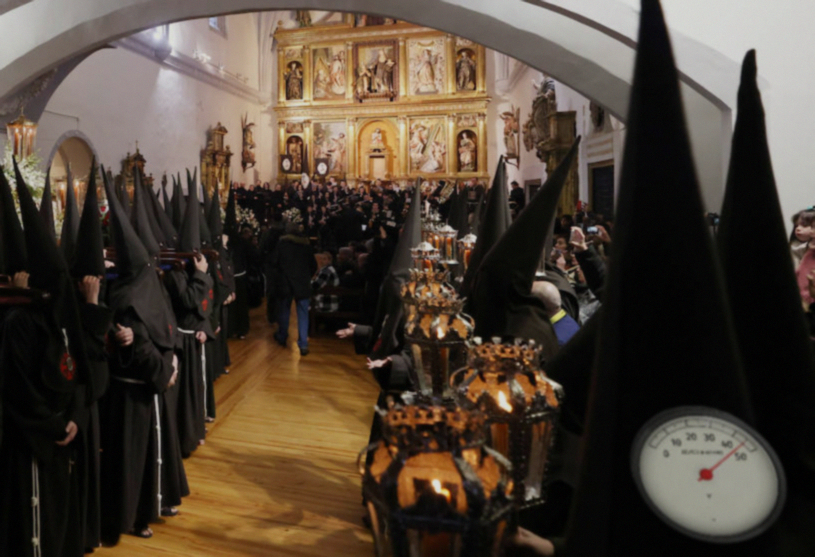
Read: 45,V
